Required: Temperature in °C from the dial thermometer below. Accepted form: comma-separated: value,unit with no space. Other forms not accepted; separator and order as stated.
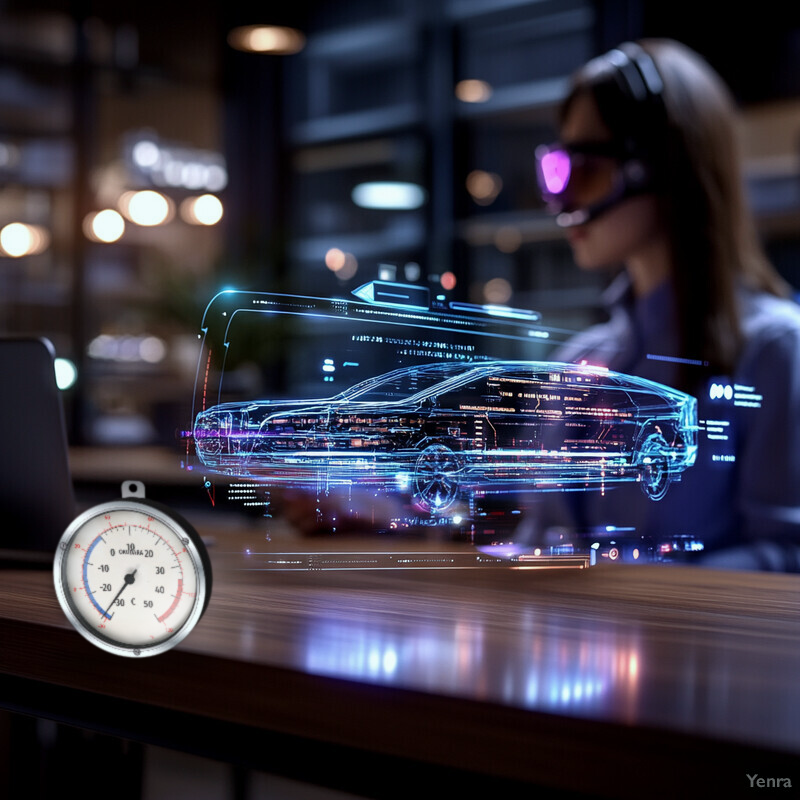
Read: -28,°C
